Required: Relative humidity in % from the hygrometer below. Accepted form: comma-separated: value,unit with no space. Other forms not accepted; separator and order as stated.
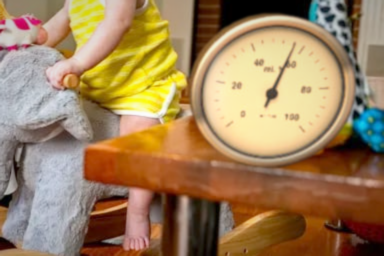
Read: 56,%
